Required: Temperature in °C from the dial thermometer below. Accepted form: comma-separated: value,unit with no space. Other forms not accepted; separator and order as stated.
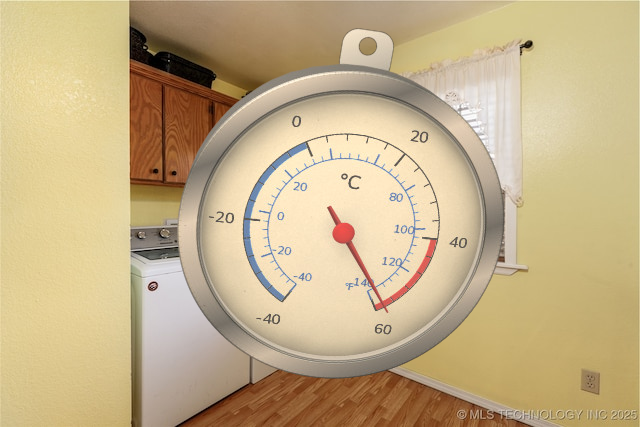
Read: 58,°C
